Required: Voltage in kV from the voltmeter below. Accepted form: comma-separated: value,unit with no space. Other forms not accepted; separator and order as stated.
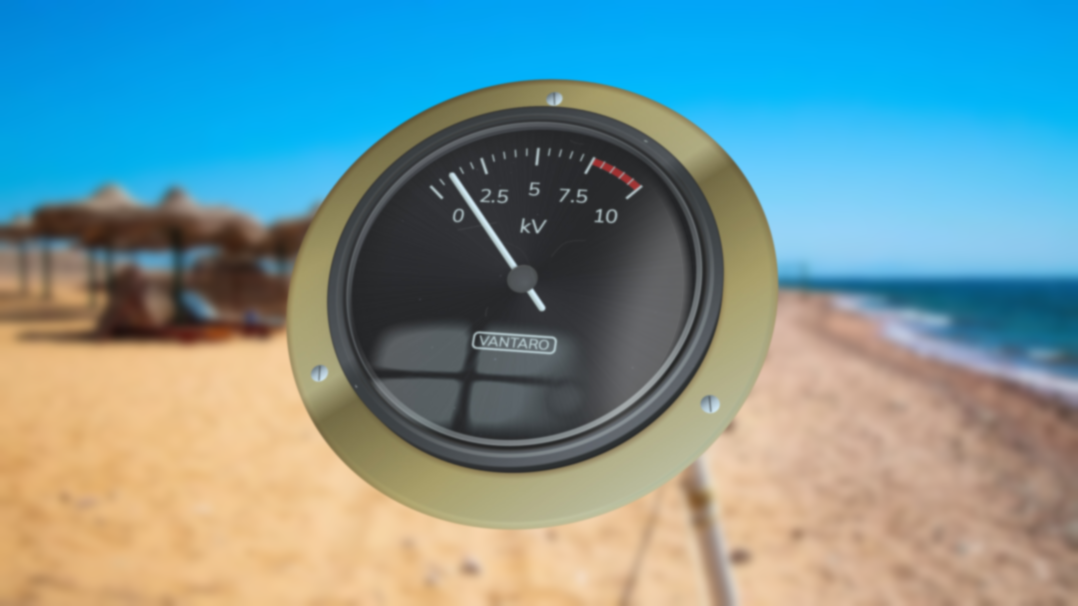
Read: 1,kV
